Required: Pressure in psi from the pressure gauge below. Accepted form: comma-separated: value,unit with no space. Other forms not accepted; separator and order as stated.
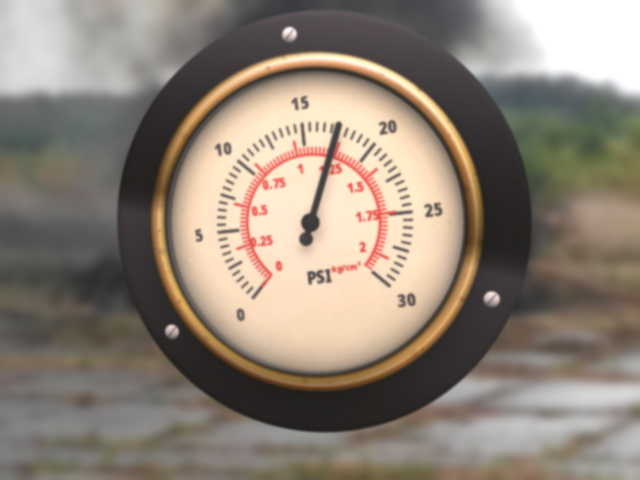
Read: 17.5,psi
